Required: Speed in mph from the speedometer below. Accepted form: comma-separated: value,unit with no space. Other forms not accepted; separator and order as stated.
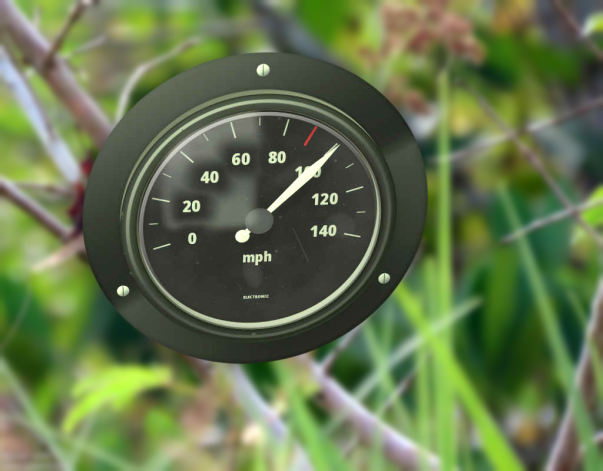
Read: 100,mph
